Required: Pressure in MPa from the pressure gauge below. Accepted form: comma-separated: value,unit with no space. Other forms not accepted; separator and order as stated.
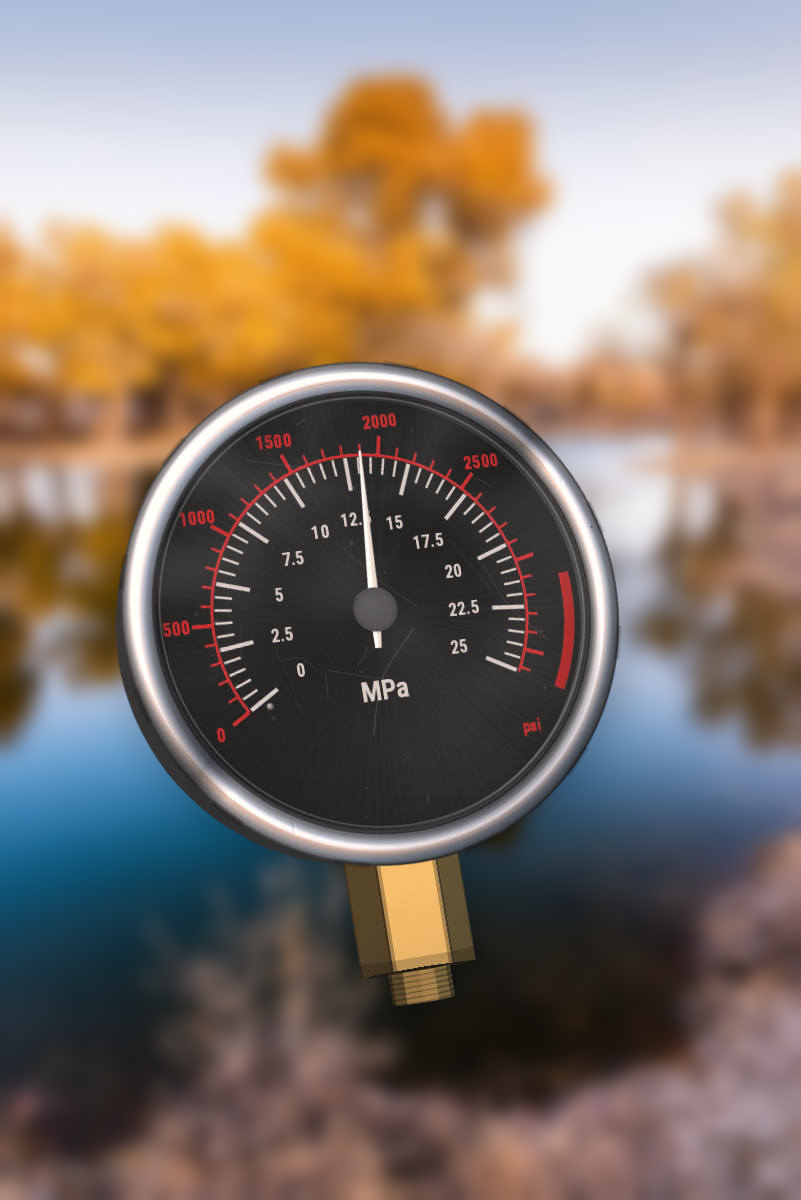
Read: 13,MPa
